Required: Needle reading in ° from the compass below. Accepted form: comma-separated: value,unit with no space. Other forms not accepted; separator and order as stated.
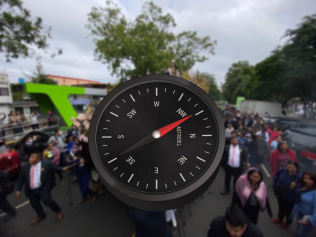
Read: 330,°
